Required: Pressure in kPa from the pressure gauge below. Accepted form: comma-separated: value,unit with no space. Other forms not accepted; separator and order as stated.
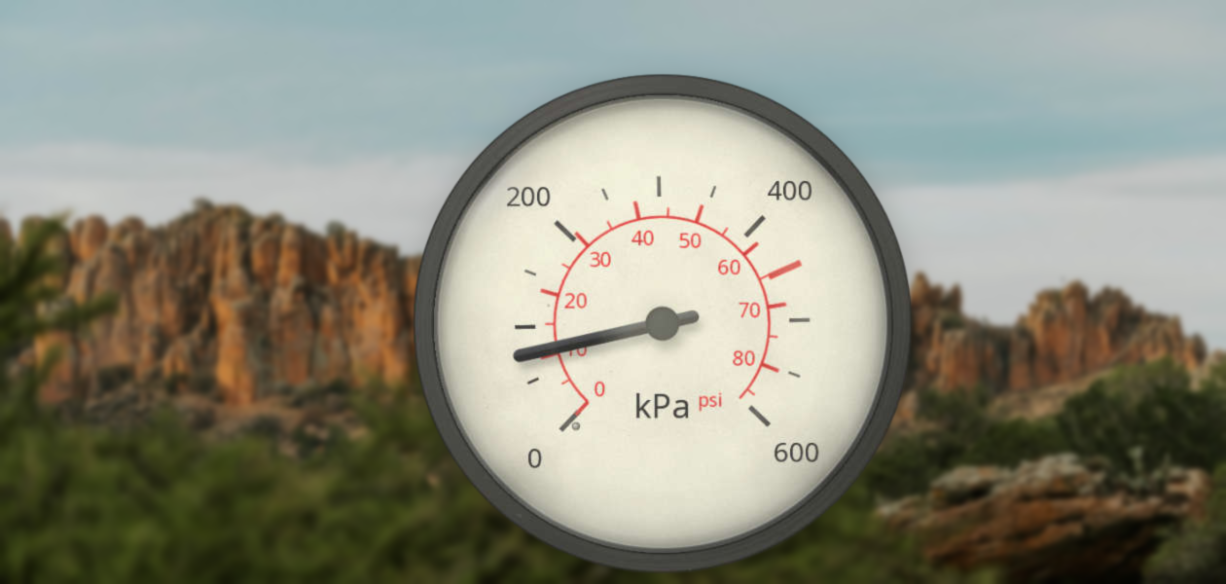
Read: 75,kPa
